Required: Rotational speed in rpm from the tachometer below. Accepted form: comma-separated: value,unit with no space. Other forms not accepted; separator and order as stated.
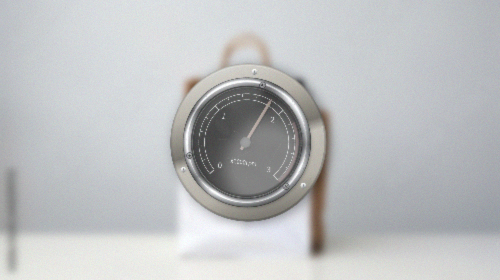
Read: 1800,rpm
